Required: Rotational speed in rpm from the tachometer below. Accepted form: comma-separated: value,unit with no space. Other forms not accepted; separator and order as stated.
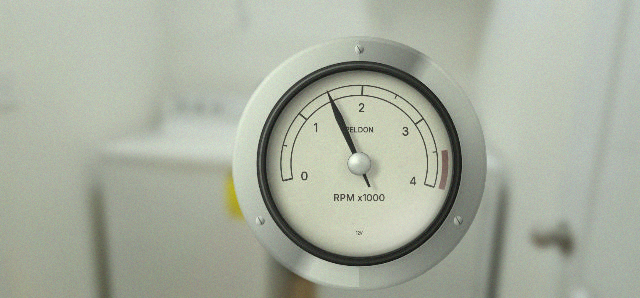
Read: 1500,rpm
